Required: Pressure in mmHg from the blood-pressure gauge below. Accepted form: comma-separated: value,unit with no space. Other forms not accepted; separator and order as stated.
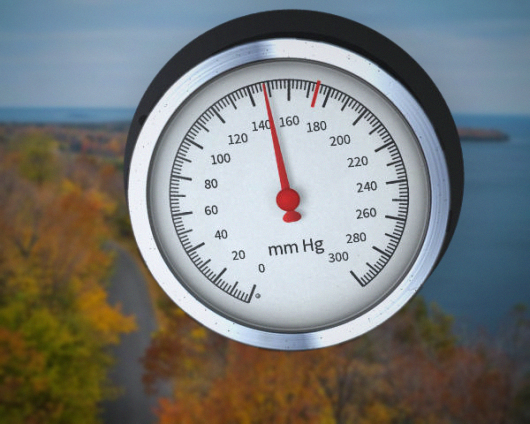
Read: 148,mmHg
